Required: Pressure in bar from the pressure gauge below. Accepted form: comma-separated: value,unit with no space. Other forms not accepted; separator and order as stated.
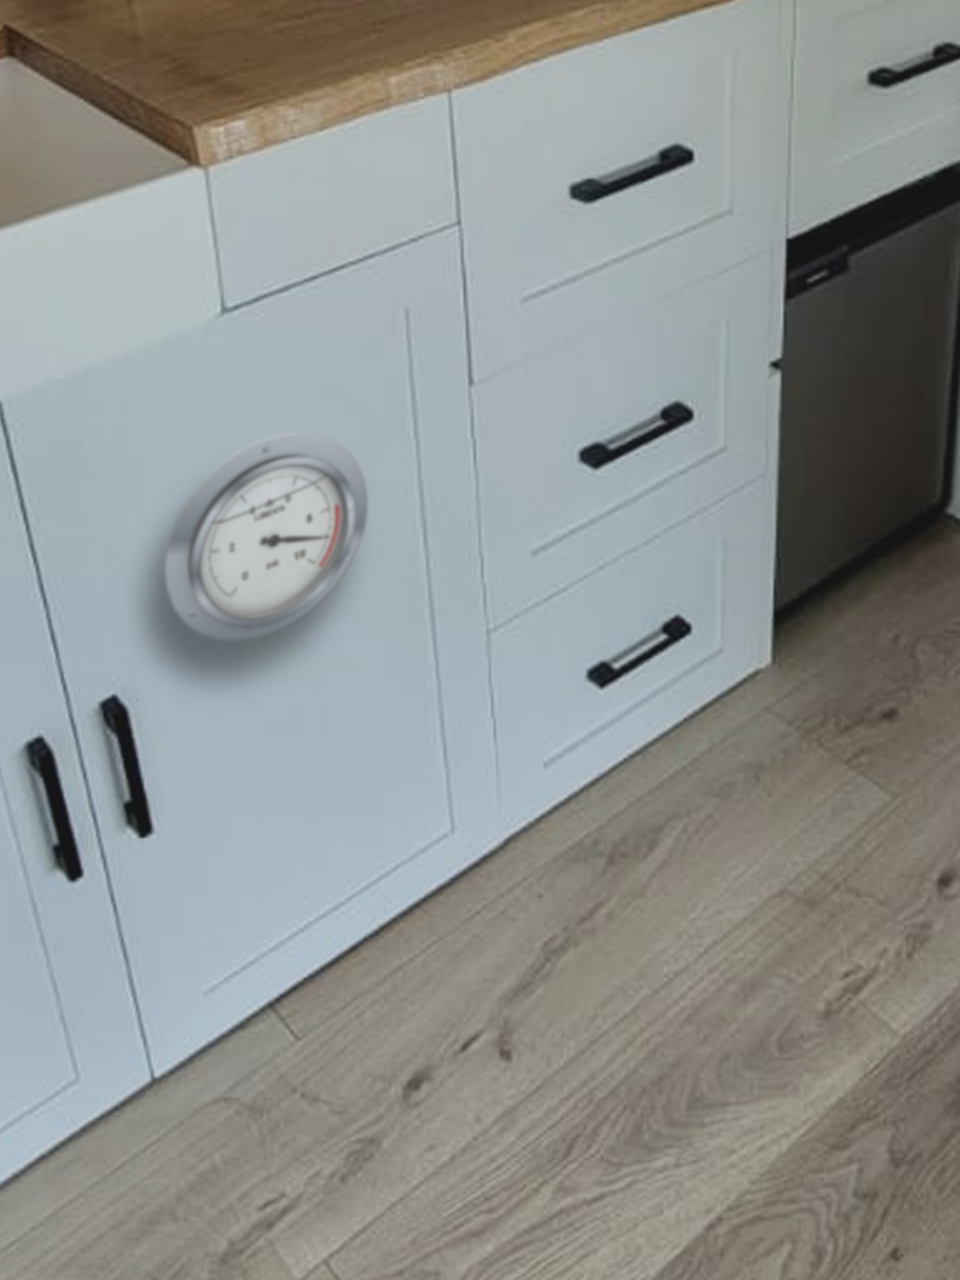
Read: 9,bar
